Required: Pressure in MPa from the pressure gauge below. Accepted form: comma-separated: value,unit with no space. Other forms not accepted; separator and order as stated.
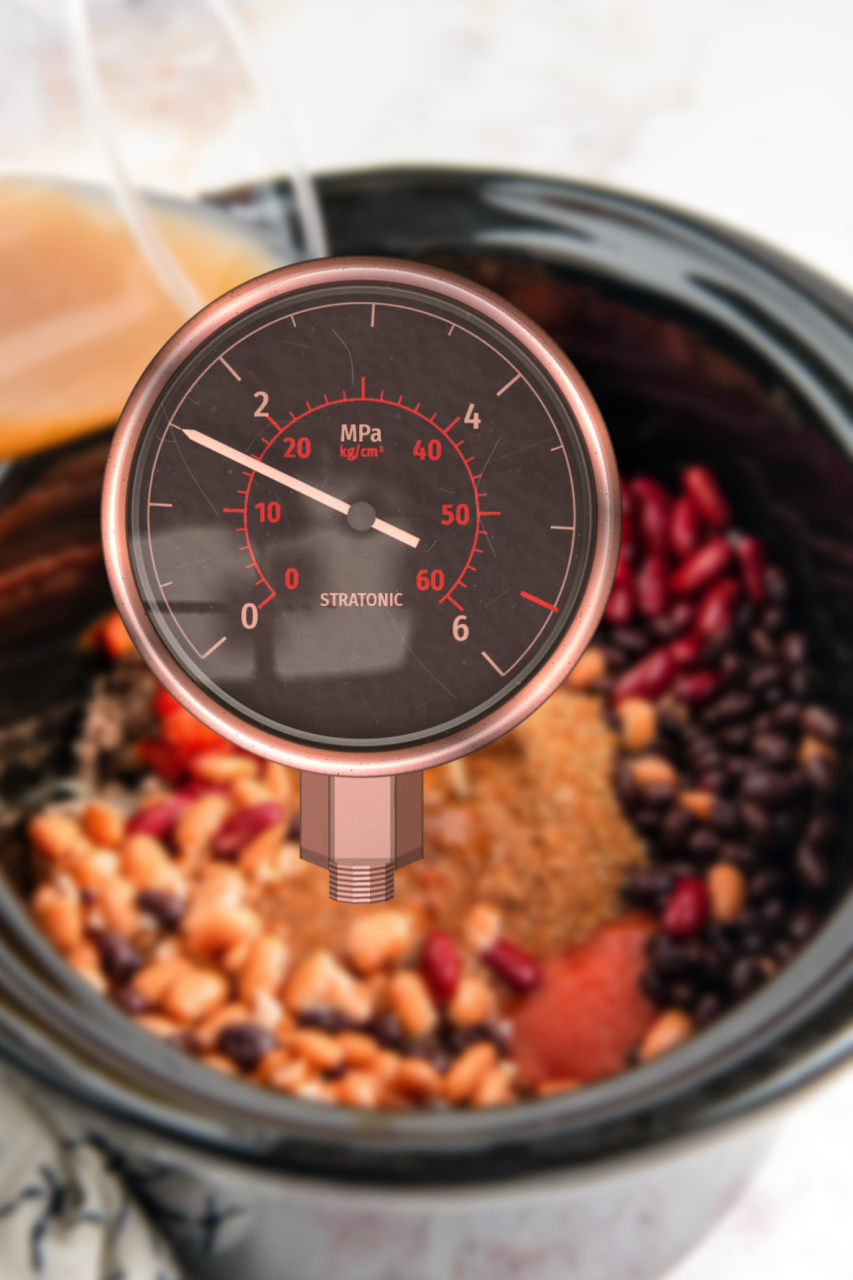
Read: 1.5,MPa
